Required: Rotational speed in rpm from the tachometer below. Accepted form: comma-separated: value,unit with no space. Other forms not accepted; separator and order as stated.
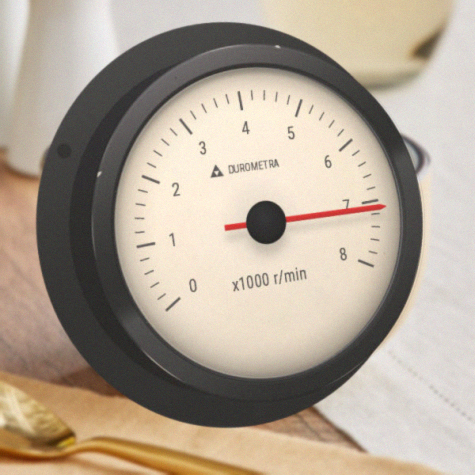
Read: 7100,rpm
